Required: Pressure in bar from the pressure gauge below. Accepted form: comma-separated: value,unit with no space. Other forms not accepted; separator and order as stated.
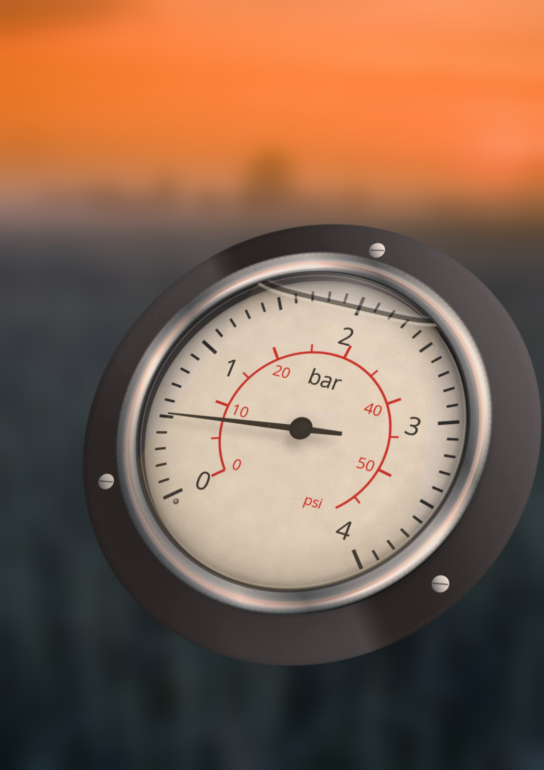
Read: 0.5,bar
